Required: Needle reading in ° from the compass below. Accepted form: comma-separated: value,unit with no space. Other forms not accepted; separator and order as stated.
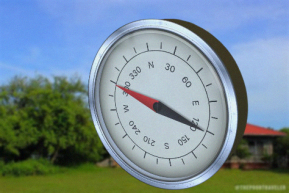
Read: 300,°
